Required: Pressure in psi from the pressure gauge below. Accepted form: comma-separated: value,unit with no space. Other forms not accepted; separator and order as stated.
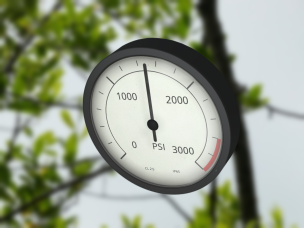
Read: 1500,psi
